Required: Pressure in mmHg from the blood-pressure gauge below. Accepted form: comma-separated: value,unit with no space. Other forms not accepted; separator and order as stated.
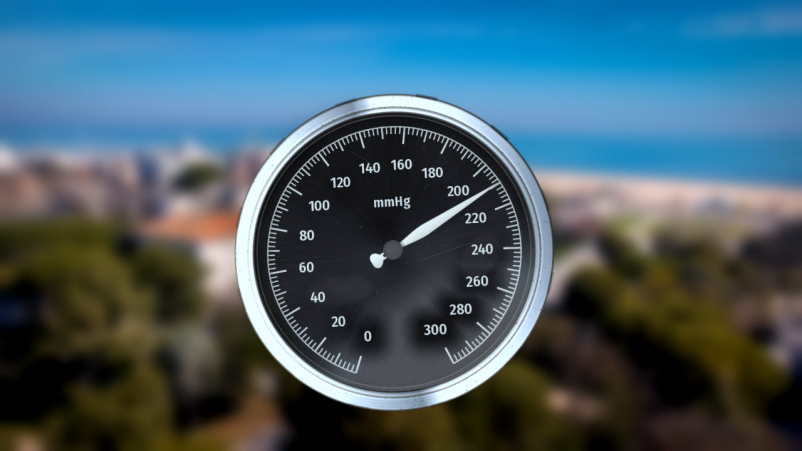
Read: 210,mmHg
